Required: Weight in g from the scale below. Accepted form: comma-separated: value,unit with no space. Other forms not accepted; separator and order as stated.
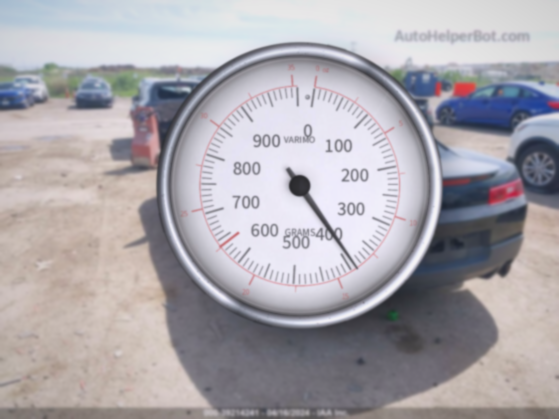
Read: 390,g
